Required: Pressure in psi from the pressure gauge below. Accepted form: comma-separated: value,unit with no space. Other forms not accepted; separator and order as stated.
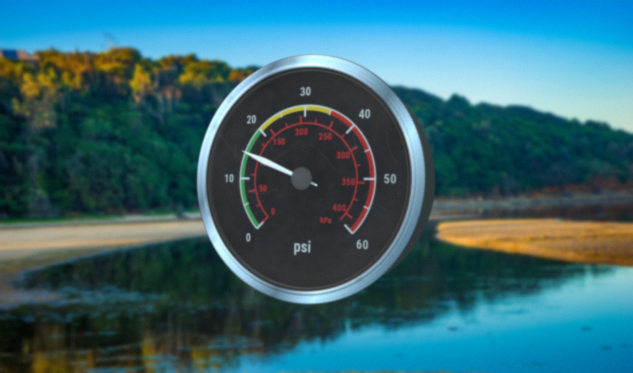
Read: 15,psi
